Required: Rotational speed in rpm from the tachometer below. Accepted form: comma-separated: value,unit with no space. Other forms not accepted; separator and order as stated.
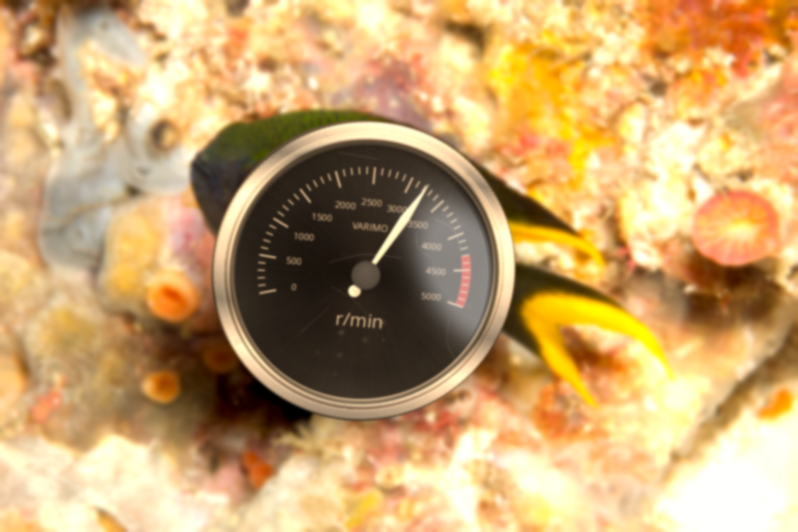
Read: 3200,rpm
